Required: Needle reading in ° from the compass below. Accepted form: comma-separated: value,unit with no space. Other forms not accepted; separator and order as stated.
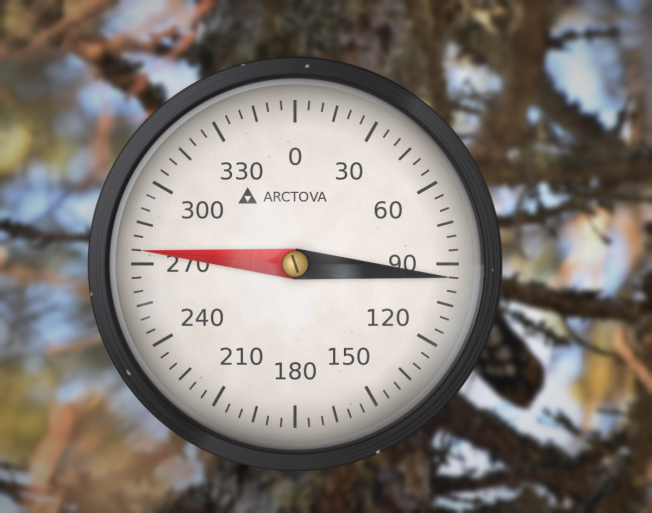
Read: 275,°
